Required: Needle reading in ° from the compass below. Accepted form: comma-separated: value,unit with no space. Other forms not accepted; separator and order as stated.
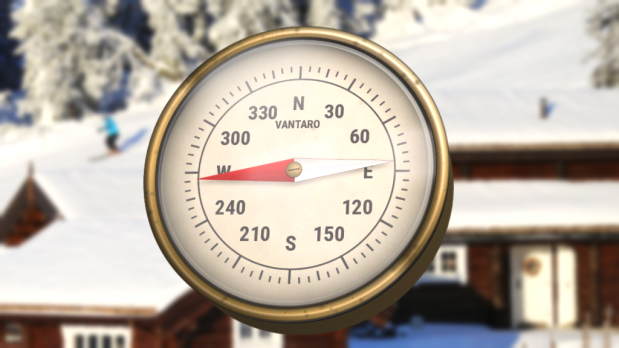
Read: 265,°
